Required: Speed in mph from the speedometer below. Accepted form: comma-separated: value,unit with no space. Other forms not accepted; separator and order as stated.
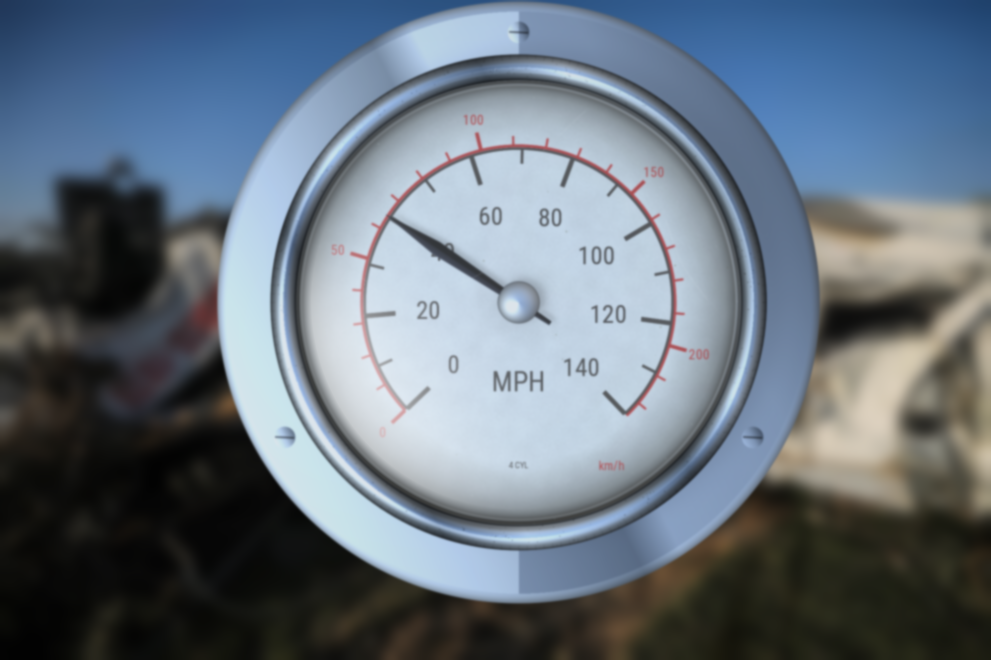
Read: 40,mph
